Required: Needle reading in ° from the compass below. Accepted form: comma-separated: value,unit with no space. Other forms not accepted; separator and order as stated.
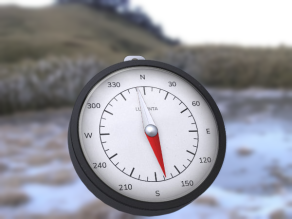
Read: 170,°
